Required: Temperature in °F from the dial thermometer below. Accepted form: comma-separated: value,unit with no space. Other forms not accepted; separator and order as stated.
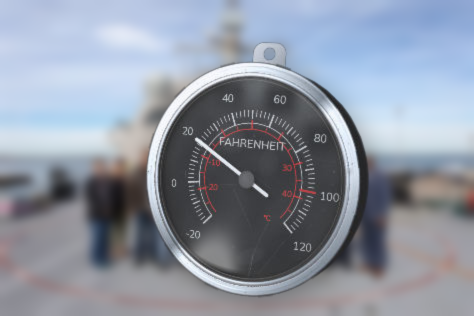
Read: 20,°F
